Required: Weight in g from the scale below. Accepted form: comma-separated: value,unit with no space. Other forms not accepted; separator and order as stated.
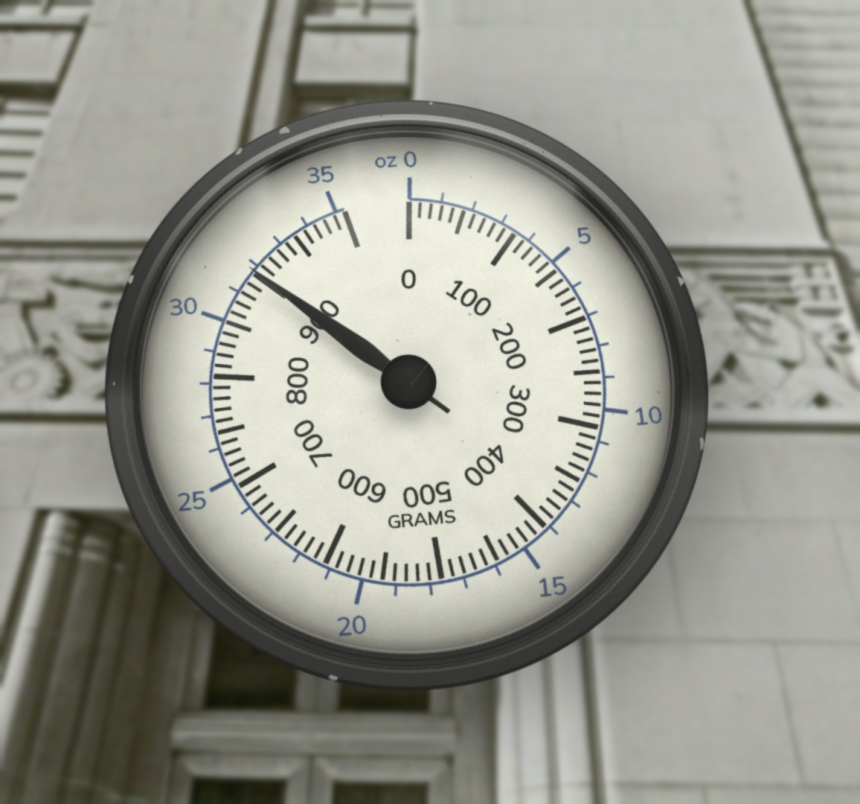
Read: 900,g
